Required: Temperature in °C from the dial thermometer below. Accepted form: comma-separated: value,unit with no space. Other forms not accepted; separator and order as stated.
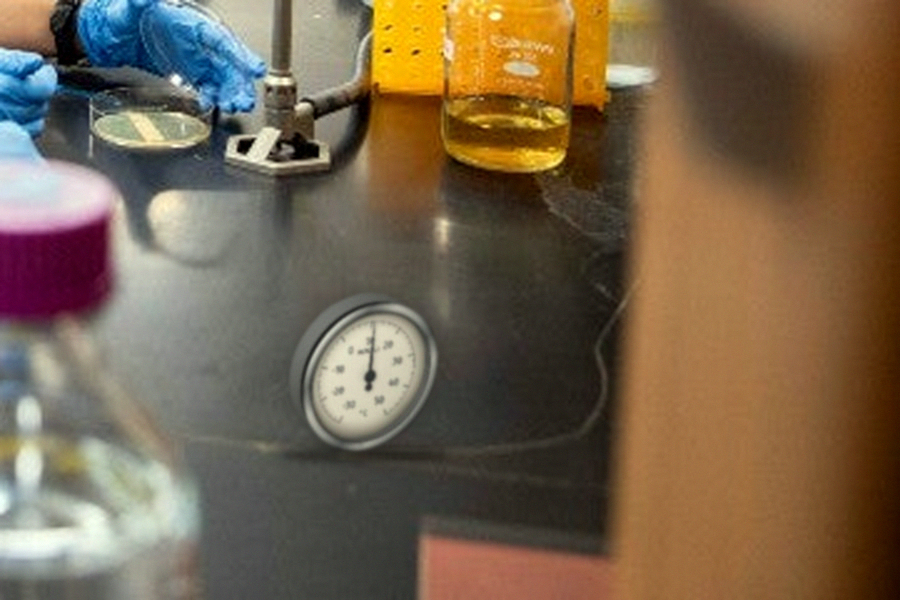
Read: 10,°C
